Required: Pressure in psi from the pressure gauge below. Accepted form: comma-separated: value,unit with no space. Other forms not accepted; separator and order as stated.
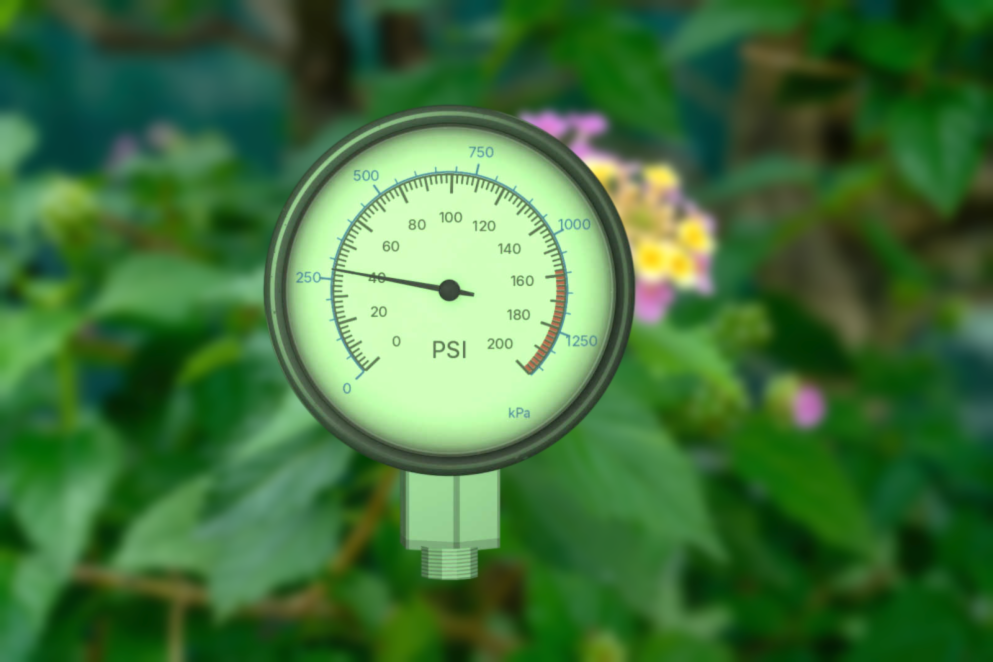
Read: 40,psi
